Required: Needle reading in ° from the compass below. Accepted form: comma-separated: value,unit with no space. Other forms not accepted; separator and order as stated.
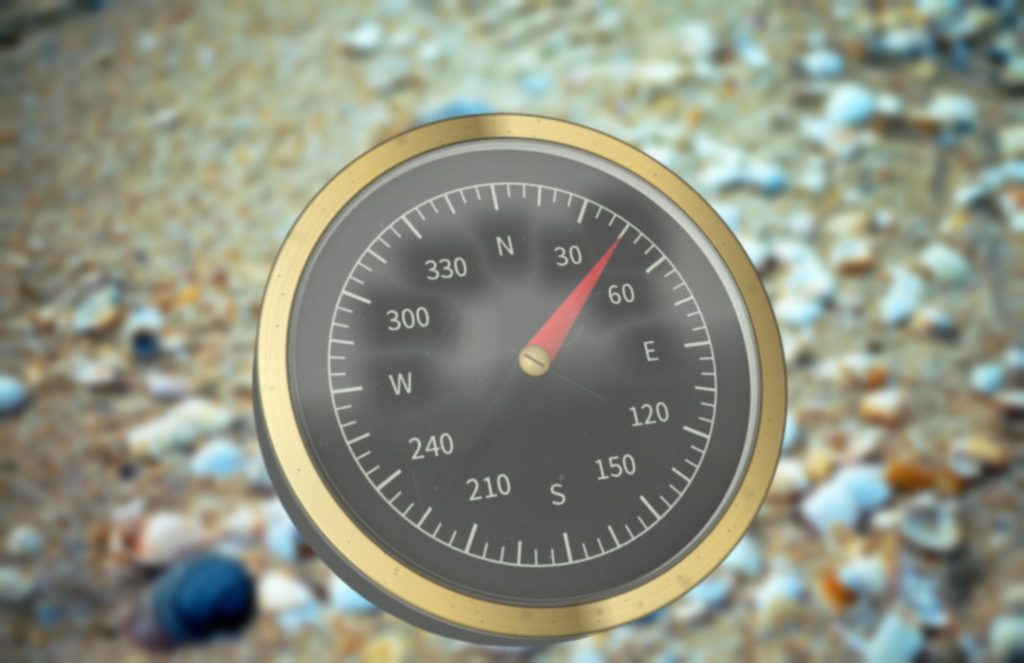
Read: 45,°
